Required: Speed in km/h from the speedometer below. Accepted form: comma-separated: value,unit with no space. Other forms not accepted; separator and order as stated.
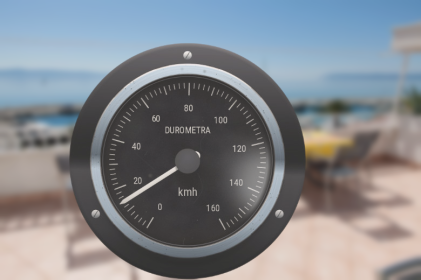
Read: 14,km/h
